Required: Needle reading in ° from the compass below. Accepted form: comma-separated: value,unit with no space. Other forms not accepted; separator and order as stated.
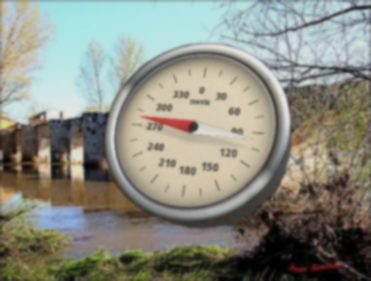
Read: 277.5,°
